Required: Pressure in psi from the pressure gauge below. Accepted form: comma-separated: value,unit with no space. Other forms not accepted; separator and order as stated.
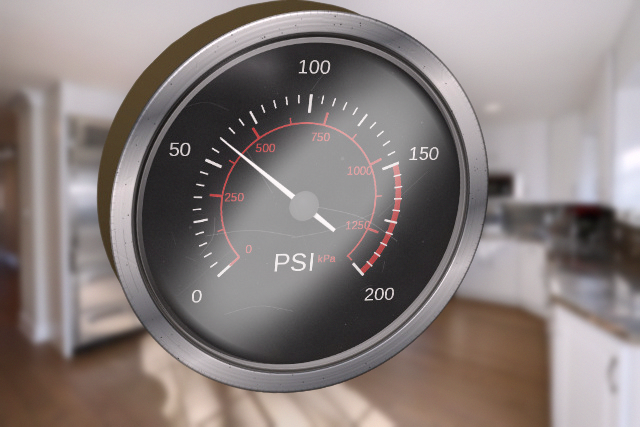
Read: 60,psi
